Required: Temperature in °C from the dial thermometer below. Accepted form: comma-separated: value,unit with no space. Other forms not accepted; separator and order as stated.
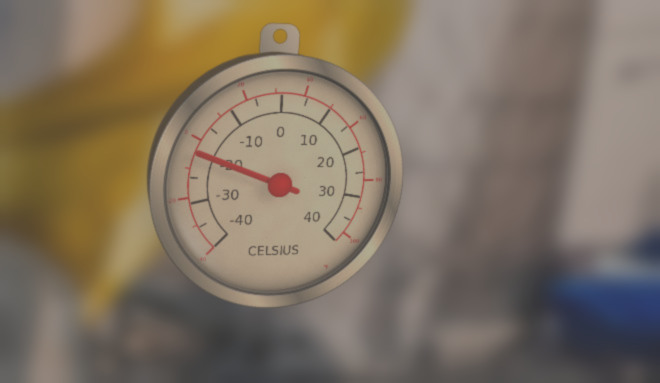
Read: -20,°C
